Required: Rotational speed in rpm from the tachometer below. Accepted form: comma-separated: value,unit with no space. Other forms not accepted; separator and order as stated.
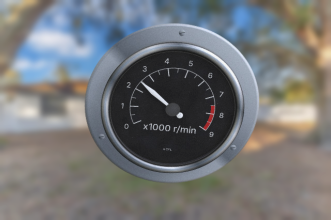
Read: 2500,rpm
